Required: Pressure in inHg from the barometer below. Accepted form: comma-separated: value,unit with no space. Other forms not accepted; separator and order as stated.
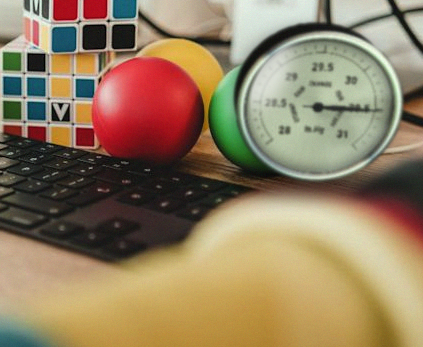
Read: 30.5,inHg
